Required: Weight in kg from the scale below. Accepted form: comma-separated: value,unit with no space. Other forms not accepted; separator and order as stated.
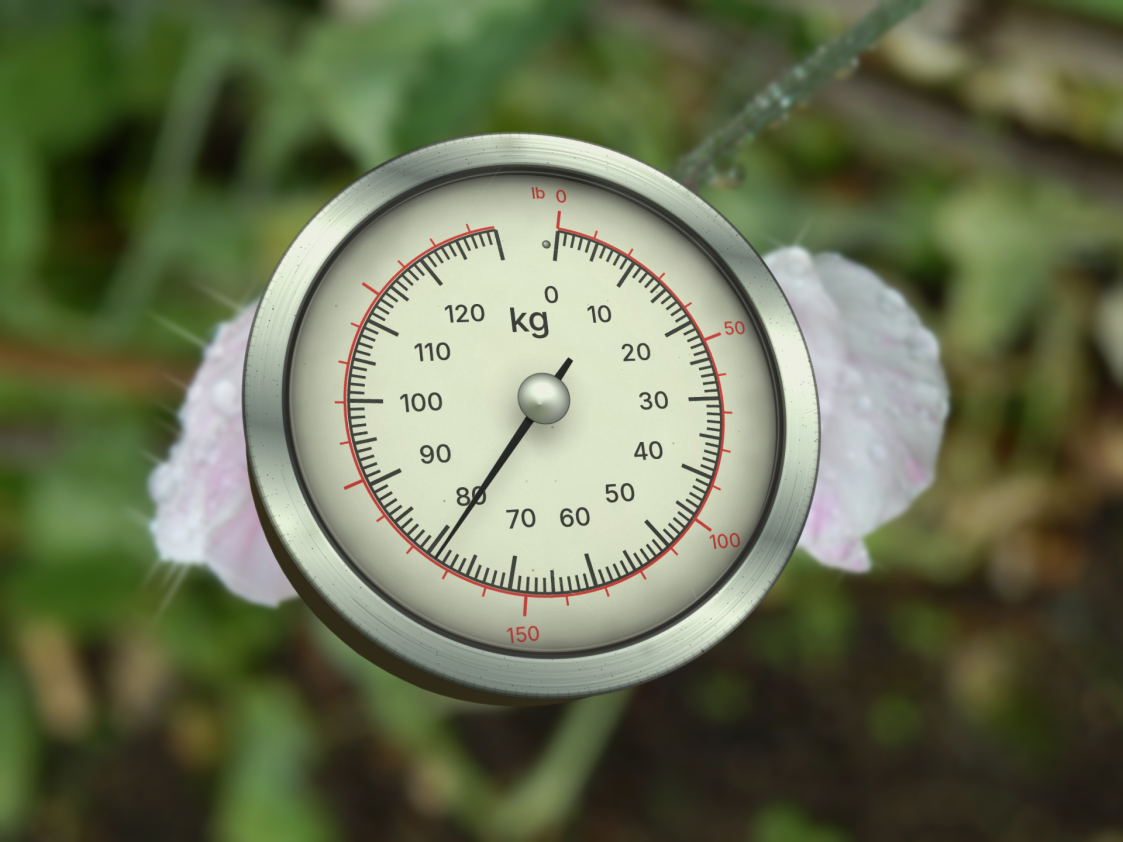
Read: 79,kg
